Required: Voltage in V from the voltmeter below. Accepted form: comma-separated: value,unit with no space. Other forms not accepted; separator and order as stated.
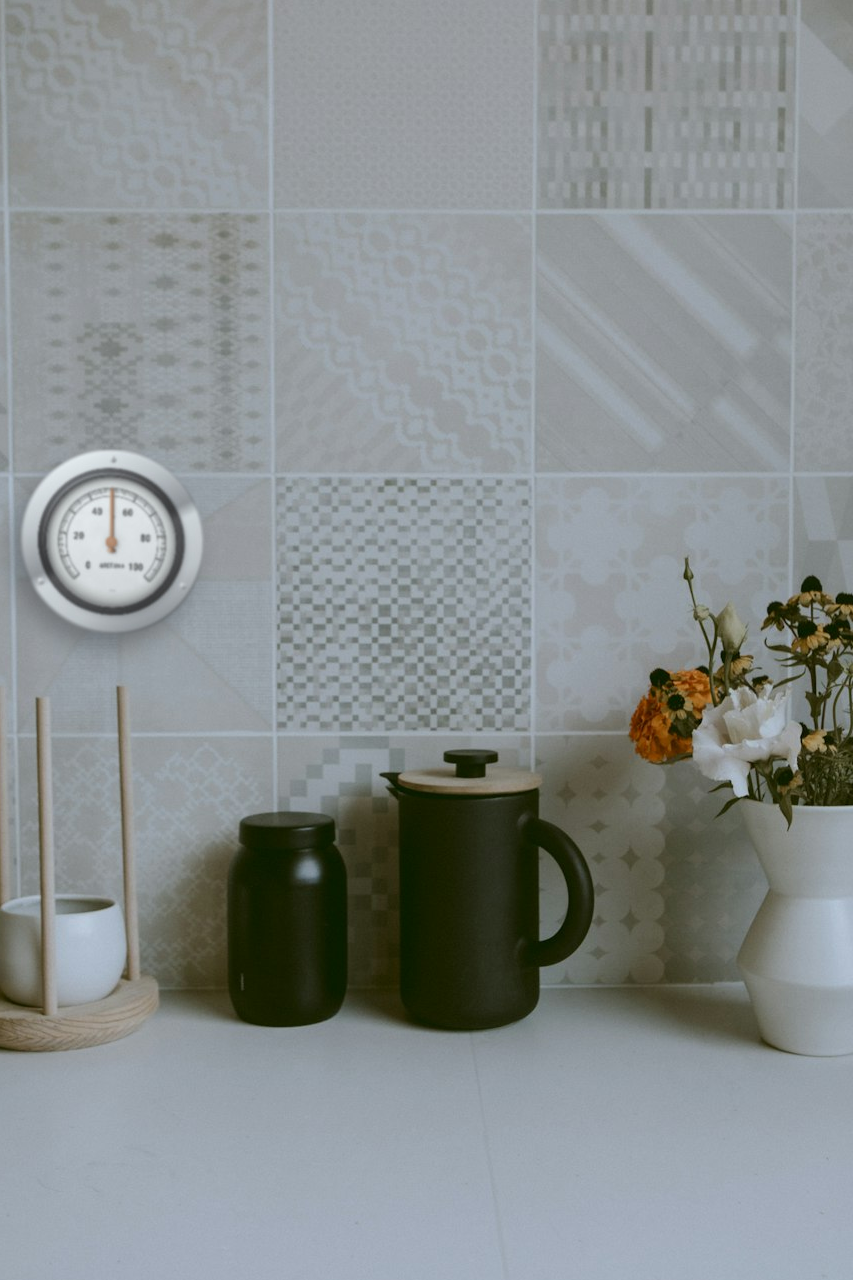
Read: 50,V
